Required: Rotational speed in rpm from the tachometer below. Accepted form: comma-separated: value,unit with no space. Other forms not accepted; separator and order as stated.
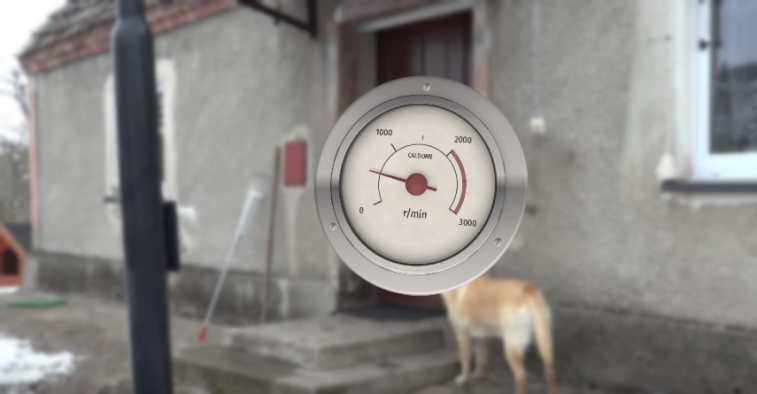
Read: 500,rpm
